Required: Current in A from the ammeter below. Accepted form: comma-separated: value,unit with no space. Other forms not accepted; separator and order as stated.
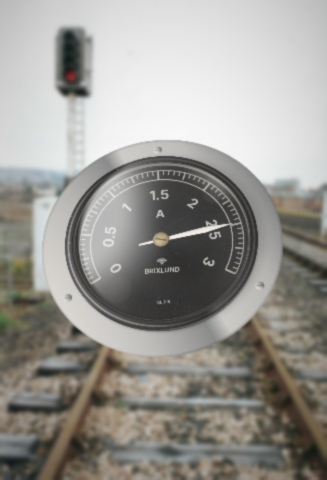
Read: 2.5,A
